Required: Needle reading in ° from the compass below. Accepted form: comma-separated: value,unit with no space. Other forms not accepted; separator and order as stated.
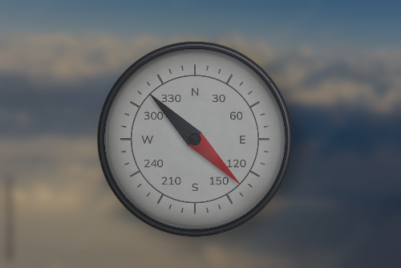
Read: 135,°
